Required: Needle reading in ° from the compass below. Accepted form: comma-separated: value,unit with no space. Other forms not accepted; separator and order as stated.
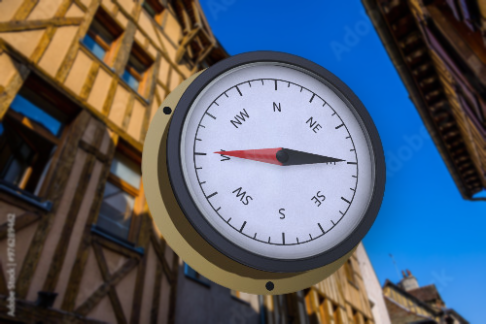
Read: 270,°
